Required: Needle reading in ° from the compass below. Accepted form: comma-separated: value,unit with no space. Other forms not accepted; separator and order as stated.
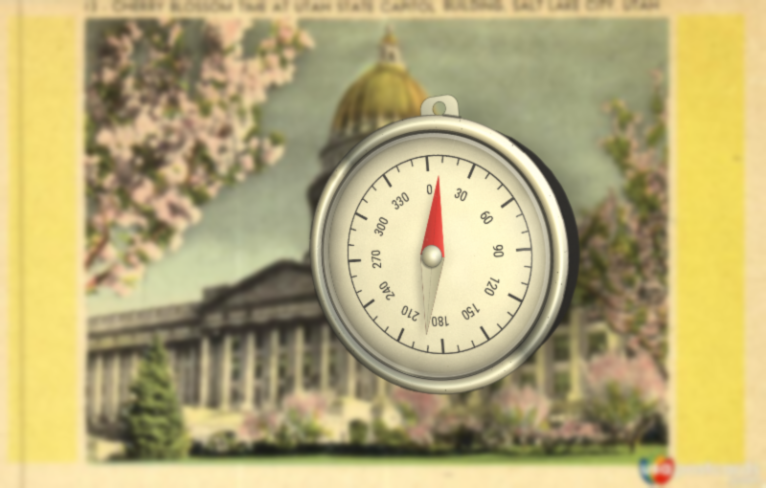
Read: 10,°
